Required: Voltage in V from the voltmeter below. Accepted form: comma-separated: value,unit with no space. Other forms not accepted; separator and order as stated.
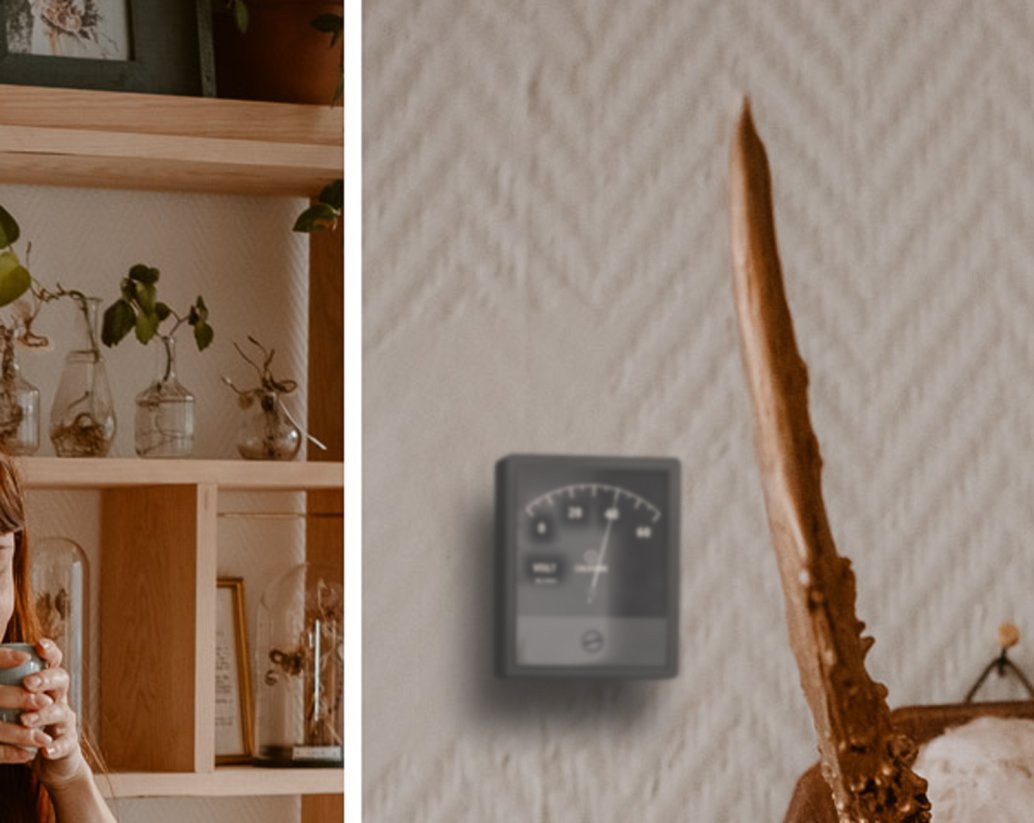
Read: 40,V
